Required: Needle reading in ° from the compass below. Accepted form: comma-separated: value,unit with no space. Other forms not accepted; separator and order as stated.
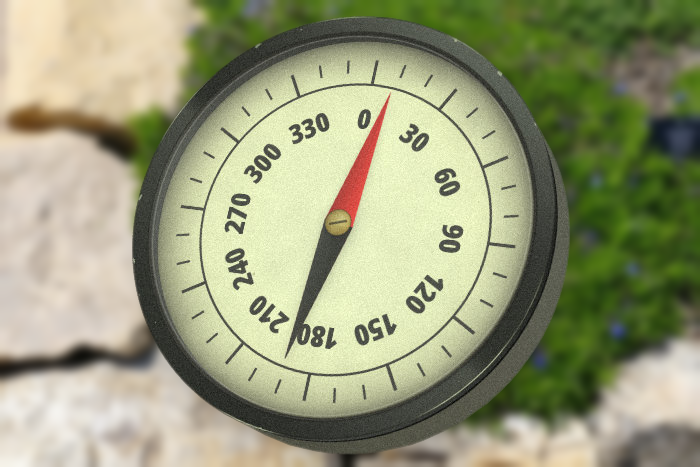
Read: 10,°
